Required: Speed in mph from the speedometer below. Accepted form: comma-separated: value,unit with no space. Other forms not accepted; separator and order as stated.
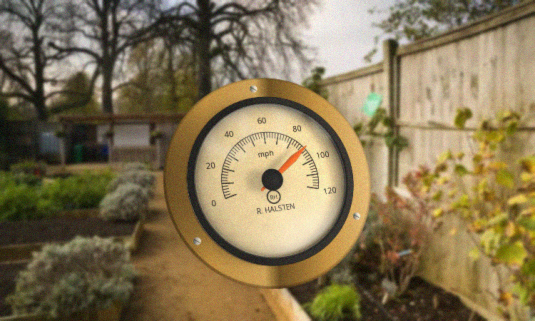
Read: 90,mph
